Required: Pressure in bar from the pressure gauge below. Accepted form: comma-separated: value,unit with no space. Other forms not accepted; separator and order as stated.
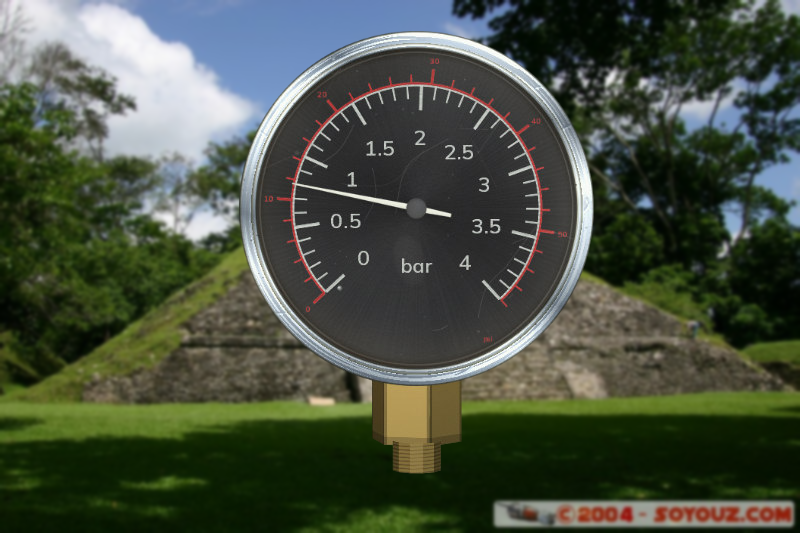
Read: 0.8,bar
